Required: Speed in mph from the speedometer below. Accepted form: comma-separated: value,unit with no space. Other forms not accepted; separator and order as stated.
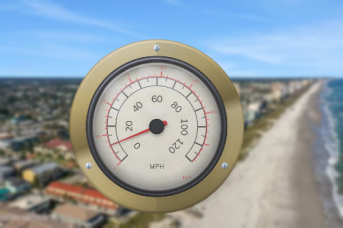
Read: 10,mph
